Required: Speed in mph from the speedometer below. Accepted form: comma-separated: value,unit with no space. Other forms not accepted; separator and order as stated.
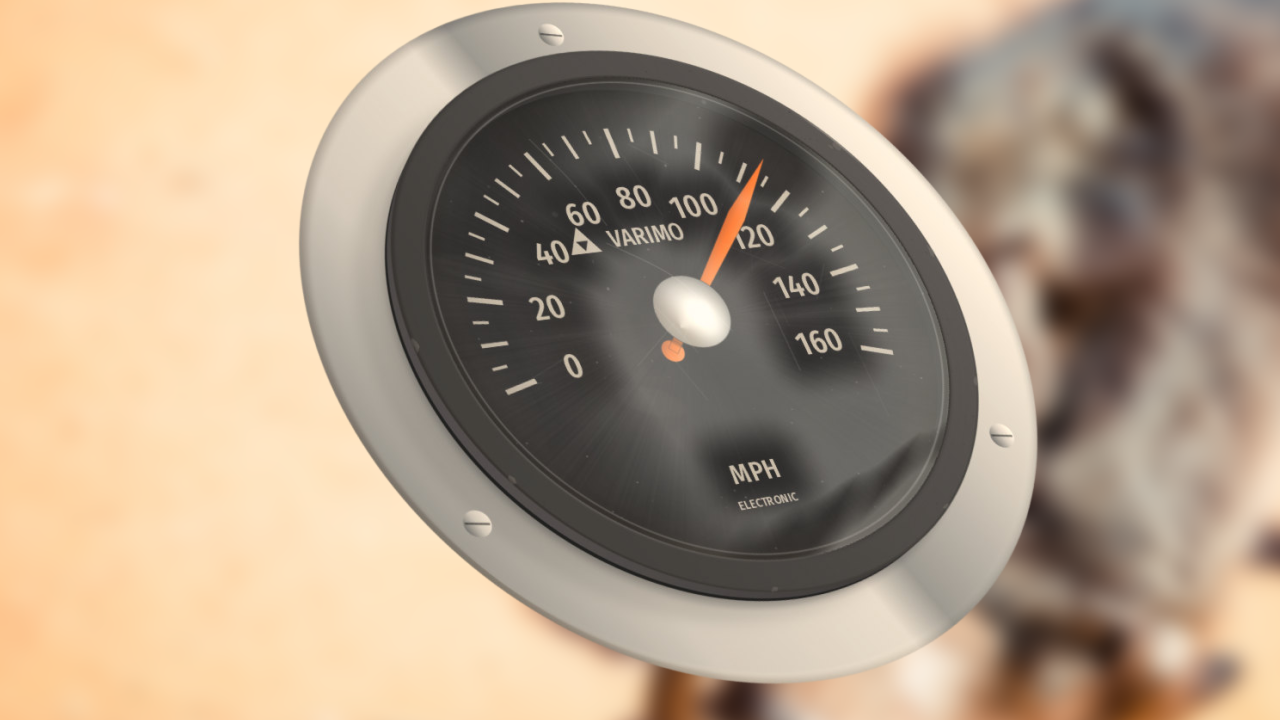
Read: 112.5,mph
